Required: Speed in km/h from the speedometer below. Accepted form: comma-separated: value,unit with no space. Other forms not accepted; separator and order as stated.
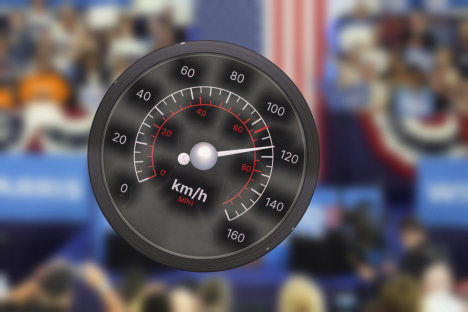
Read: 115,km/h
